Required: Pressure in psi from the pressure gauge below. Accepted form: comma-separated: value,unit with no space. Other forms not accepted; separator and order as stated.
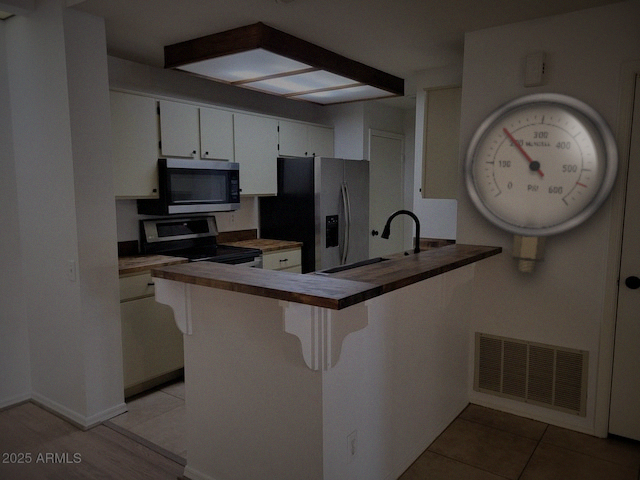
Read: 200,psi
